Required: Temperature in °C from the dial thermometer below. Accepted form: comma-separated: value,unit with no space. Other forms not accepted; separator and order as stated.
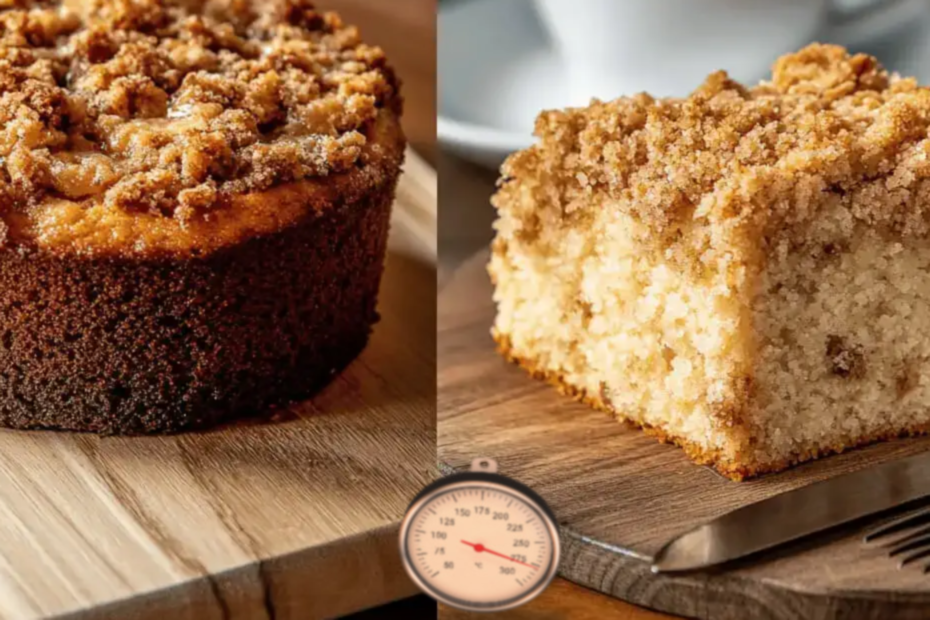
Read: 275,°C
